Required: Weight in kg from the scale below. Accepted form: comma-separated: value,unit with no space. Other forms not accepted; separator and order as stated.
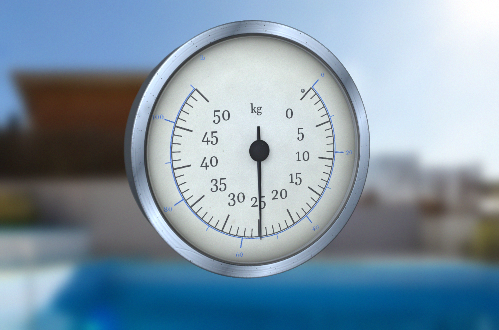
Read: 25,kg
